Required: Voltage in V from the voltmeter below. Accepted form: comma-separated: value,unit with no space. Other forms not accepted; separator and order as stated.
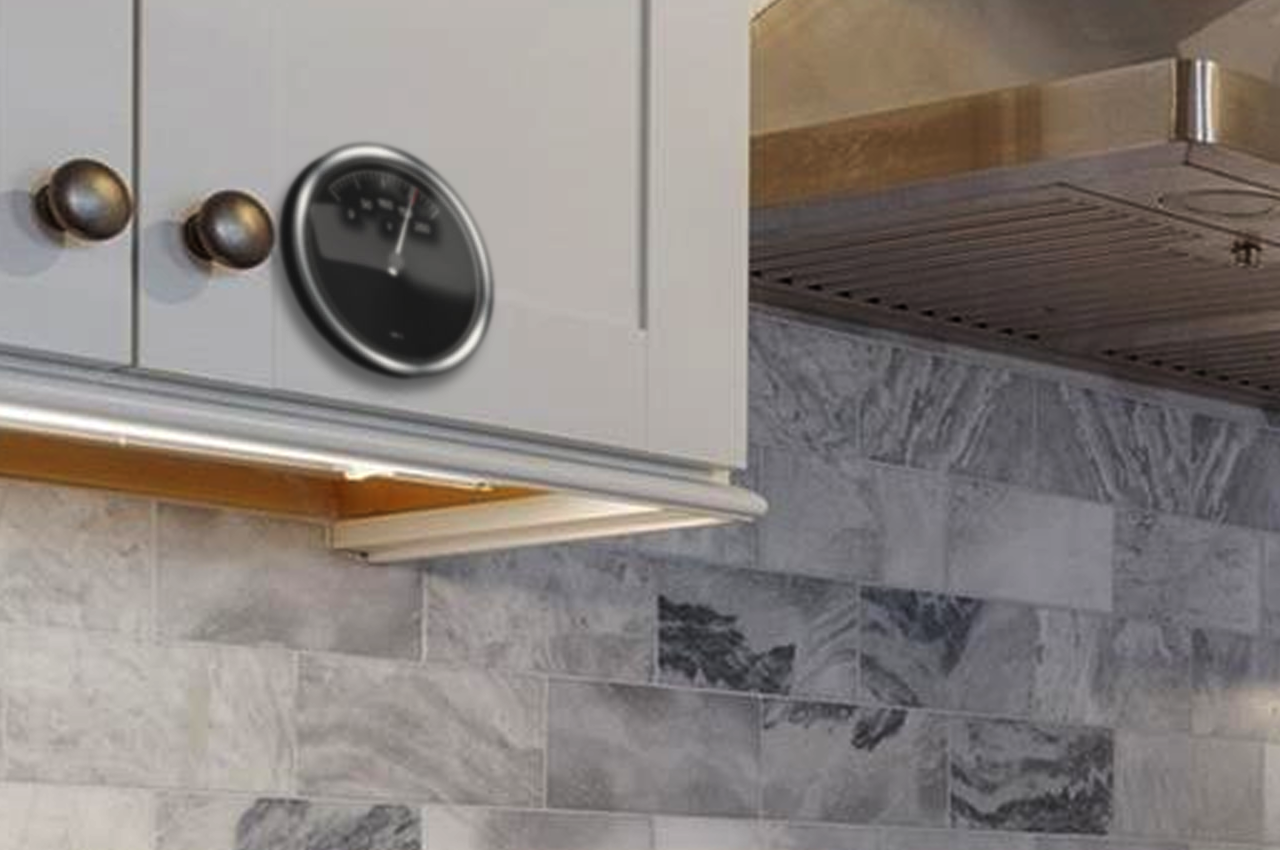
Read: 150,V
